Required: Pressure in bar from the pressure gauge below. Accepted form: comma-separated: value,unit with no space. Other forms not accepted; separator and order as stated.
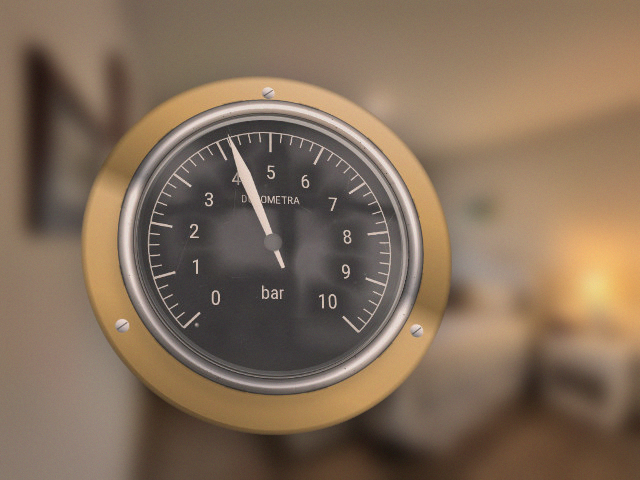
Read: 4.2,bar
